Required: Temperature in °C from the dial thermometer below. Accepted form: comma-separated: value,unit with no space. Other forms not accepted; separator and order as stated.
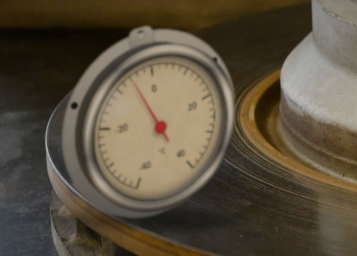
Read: -6,°C
